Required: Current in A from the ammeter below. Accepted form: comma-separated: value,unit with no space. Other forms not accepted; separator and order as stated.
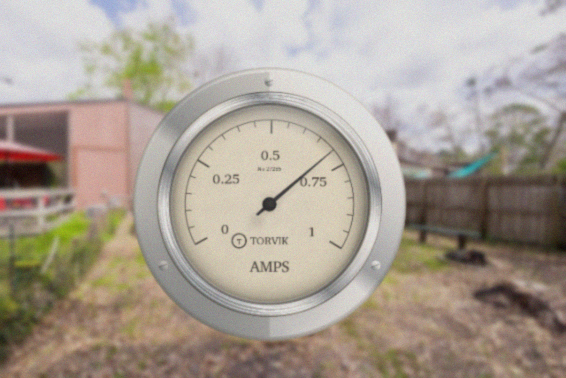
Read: 0.7,A
